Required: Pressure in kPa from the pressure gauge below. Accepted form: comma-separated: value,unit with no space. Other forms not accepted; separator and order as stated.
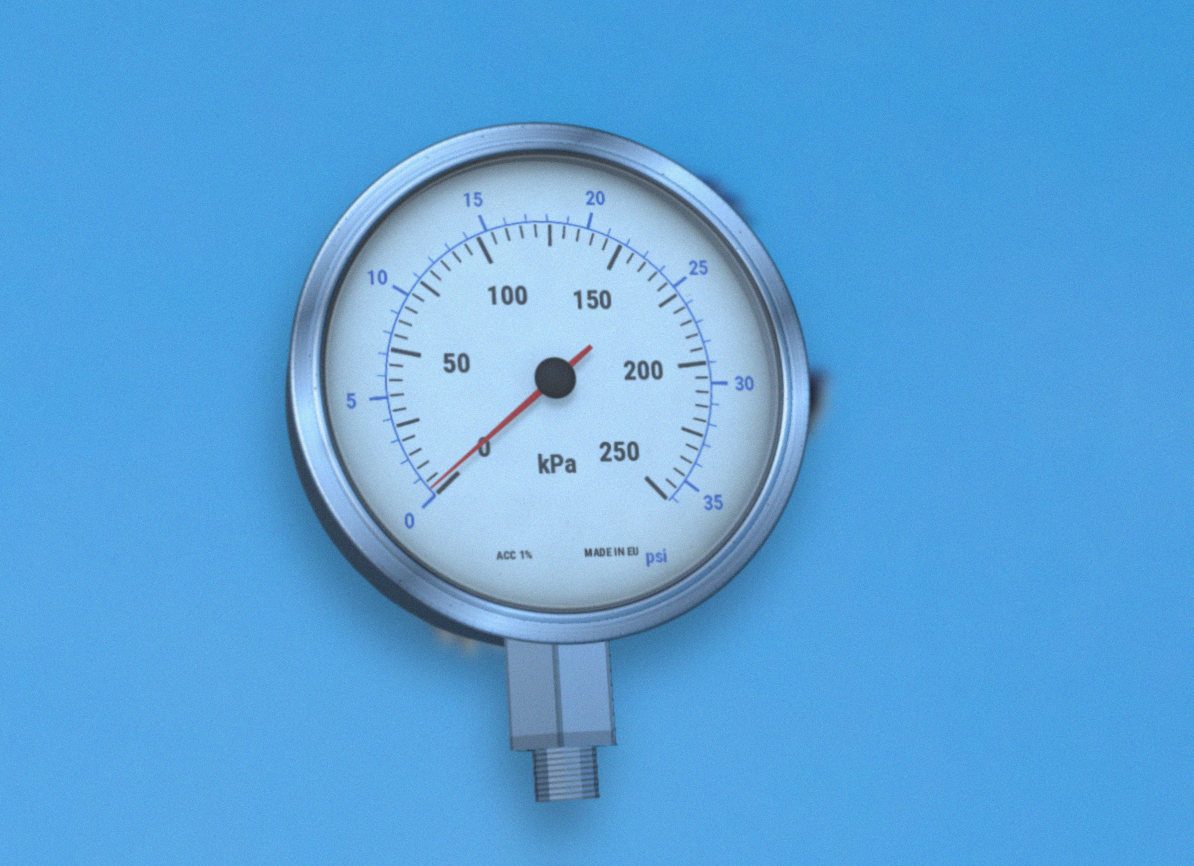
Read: 2.5,kPa
